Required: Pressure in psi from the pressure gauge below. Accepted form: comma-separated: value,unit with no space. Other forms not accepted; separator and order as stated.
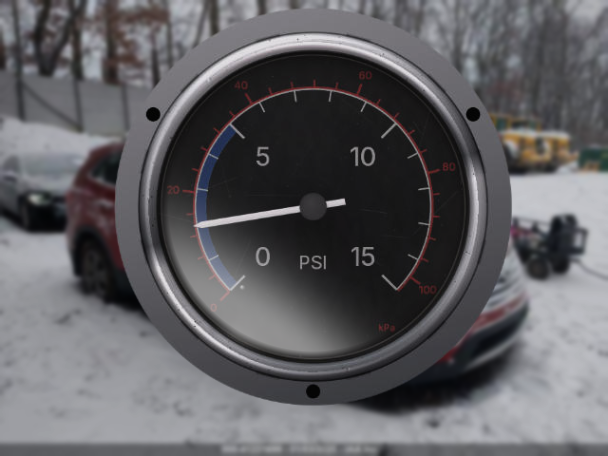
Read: 2,psi
